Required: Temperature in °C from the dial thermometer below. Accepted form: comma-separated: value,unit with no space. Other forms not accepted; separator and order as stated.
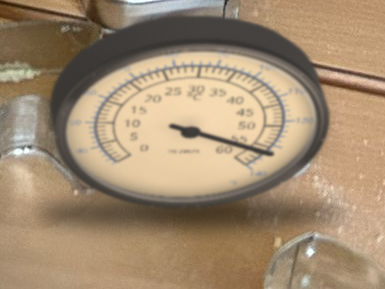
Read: 55,°C
